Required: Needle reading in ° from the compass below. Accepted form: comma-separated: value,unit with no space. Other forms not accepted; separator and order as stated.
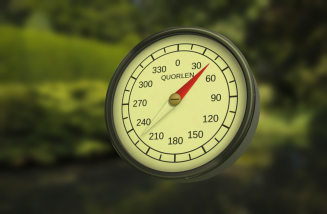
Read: 45,°
